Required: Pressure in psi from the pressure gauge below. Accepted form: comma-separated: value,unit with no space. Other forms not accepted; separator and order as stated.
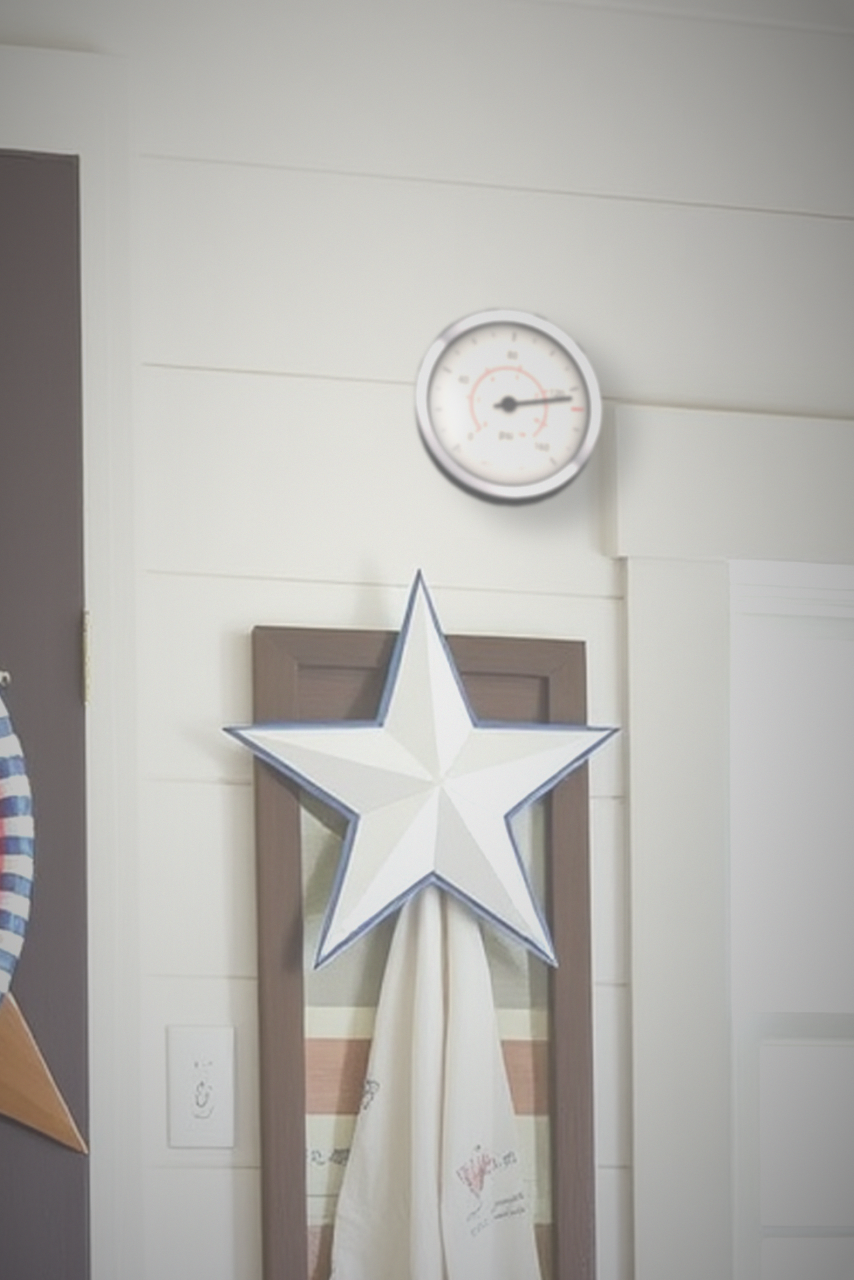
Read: 125,psi
